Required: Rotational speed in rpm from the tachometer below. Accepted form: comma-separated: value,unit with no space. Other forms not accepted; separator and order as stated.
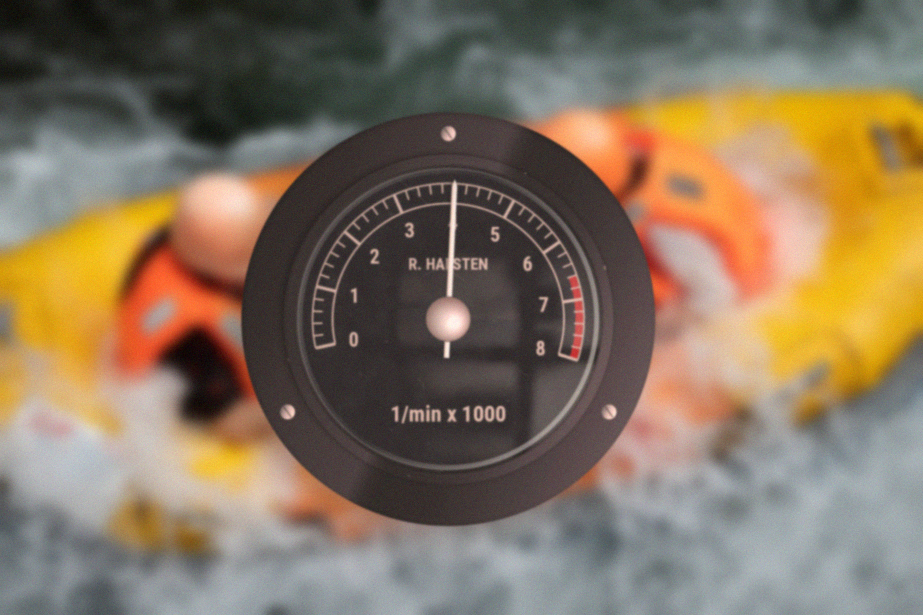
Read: 4000,rpm
